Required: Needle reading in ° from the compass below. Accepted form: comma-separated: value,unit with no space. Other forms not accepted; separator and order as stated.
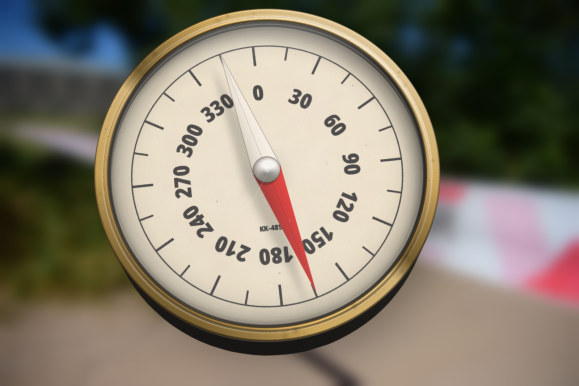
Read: 165,°
